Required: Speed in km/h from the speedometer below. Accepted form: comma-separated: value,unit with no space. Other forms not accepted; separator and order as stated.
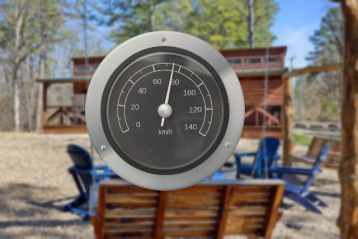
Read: 75,km/h
